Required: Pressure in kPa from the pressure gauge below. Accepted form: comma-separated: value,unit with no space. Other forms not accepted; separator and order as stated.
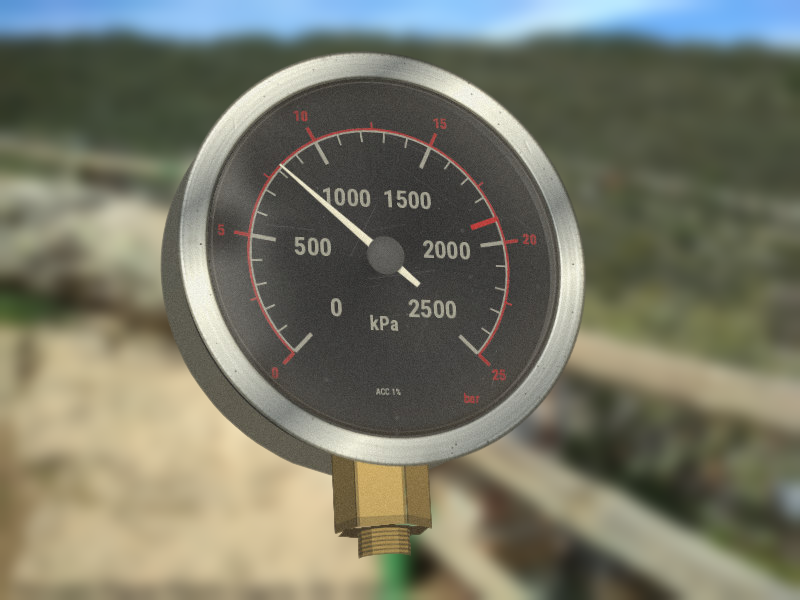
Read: 800,kPa
